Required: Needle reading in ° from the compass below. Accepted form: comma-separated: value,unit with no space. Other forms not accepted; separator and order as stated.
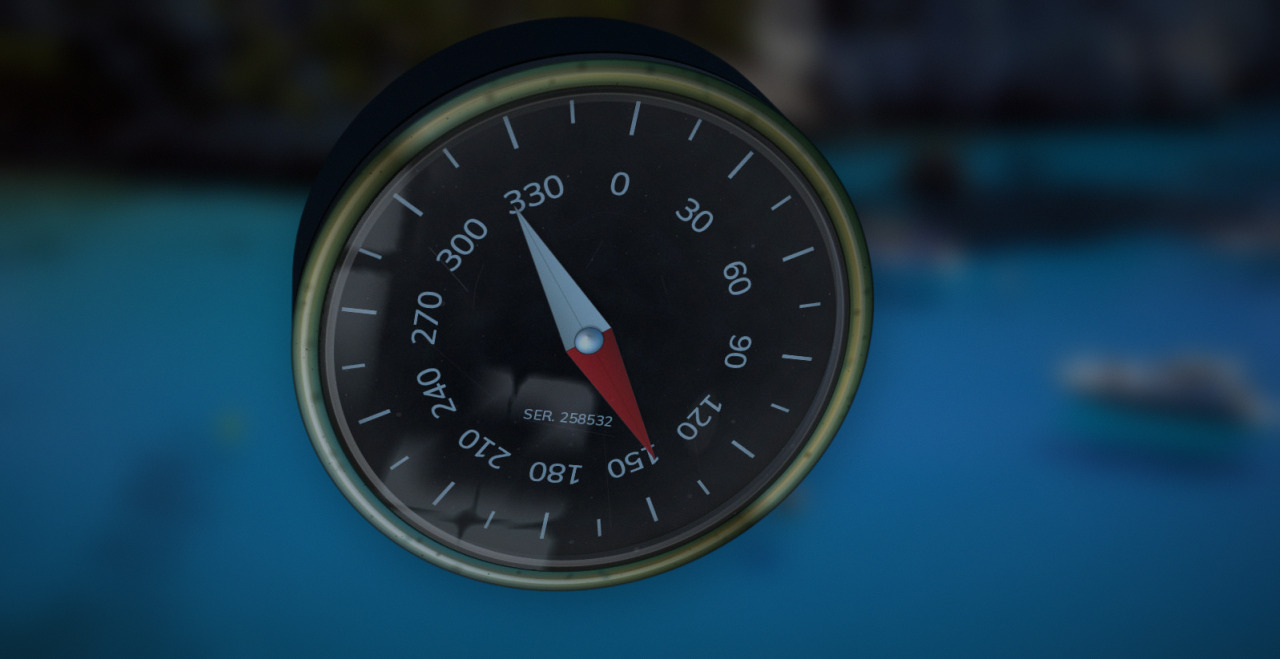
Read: 142.5,°
